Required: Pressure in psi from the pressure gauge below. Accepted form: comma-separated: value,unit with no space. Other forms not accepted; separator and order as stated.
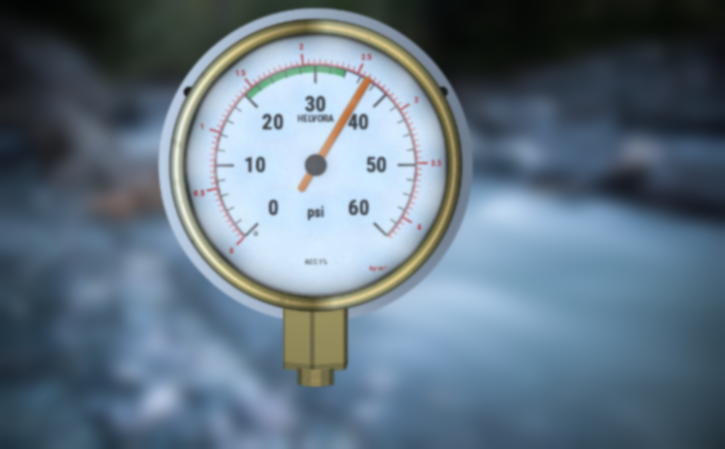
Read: 37,psi
